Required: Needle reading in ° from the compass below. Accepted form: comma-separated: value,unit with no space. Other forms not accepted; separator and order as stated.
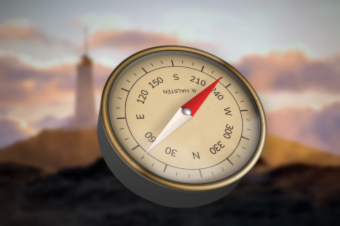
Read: 230,°
